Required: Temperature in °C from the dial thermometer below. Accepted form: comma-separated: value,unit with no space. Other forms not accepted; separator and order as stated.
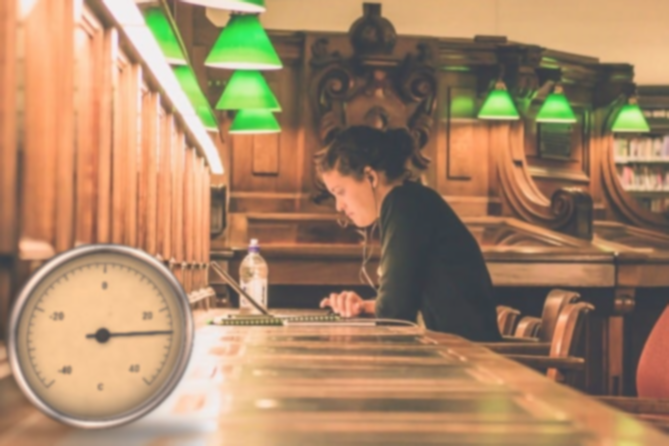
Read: 26,°C
